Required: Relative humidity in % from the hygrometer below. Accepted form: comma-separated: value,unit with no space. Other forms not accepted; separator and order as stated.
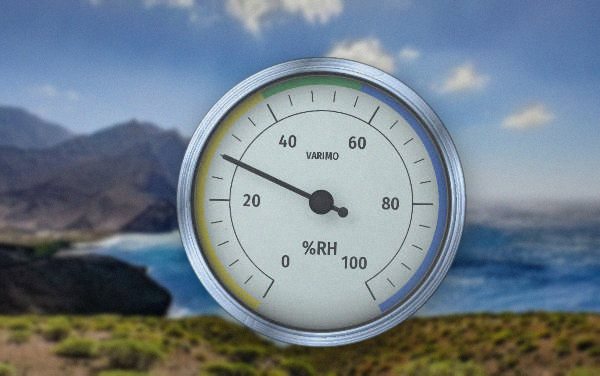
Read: 28,%
